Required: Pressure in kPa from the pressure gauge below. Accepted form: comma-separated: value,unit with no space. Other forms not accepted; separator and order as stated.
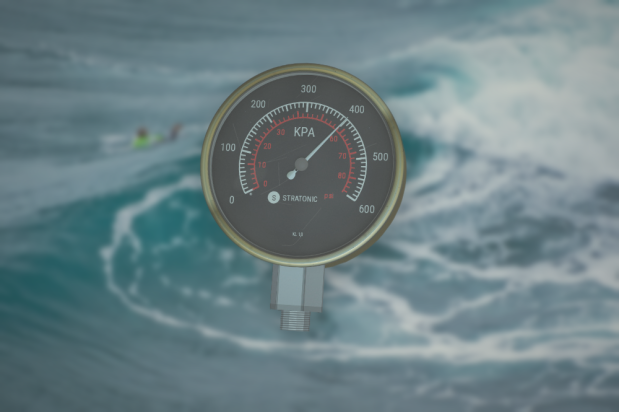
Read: 400,kPa
